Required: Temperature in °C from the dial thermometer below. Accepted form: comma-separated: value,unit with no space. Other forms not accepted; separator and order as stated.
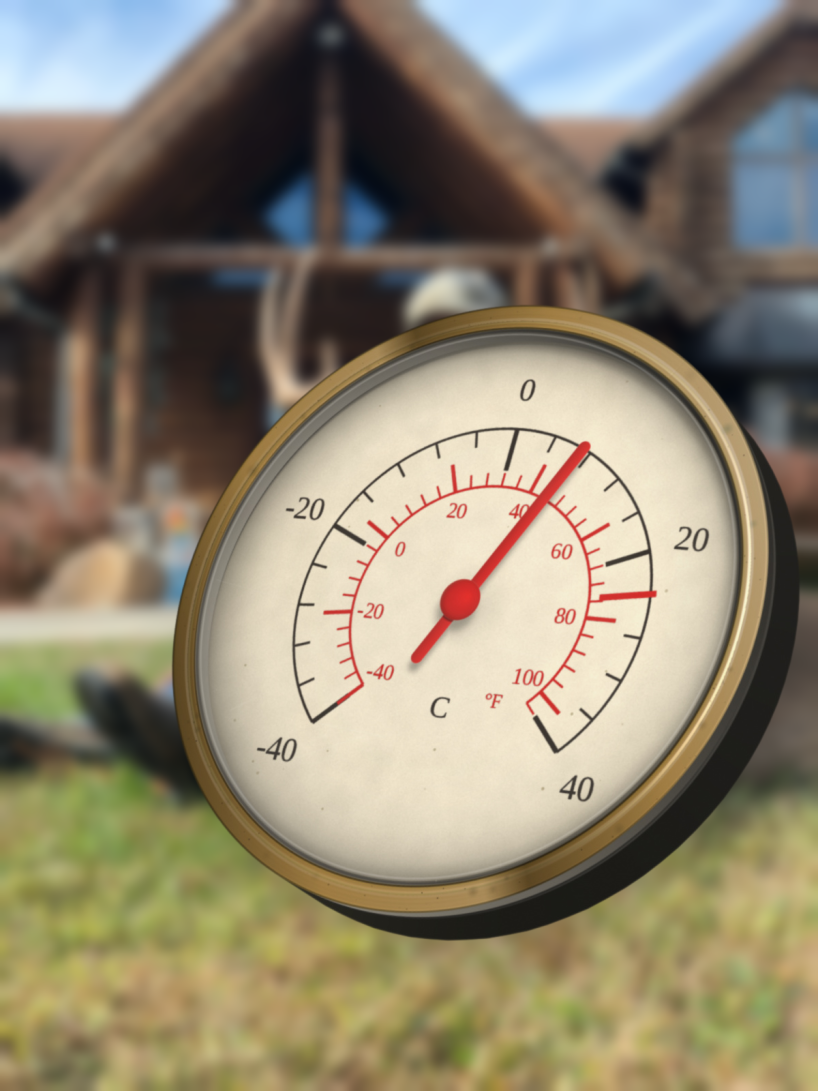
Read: 8,°C
